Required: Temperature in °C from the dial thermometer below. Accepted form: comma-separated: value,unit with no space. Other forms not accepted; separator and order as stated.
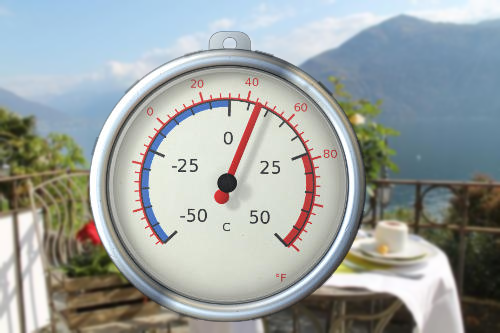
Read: 7.5,°C
